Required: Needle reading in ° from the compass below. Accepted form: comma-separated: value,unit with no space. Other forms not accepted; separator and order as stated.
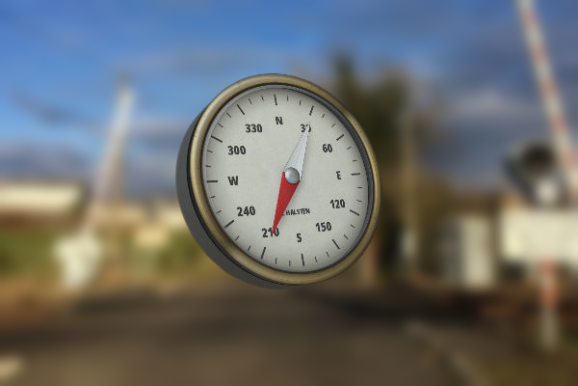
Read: 210,°
